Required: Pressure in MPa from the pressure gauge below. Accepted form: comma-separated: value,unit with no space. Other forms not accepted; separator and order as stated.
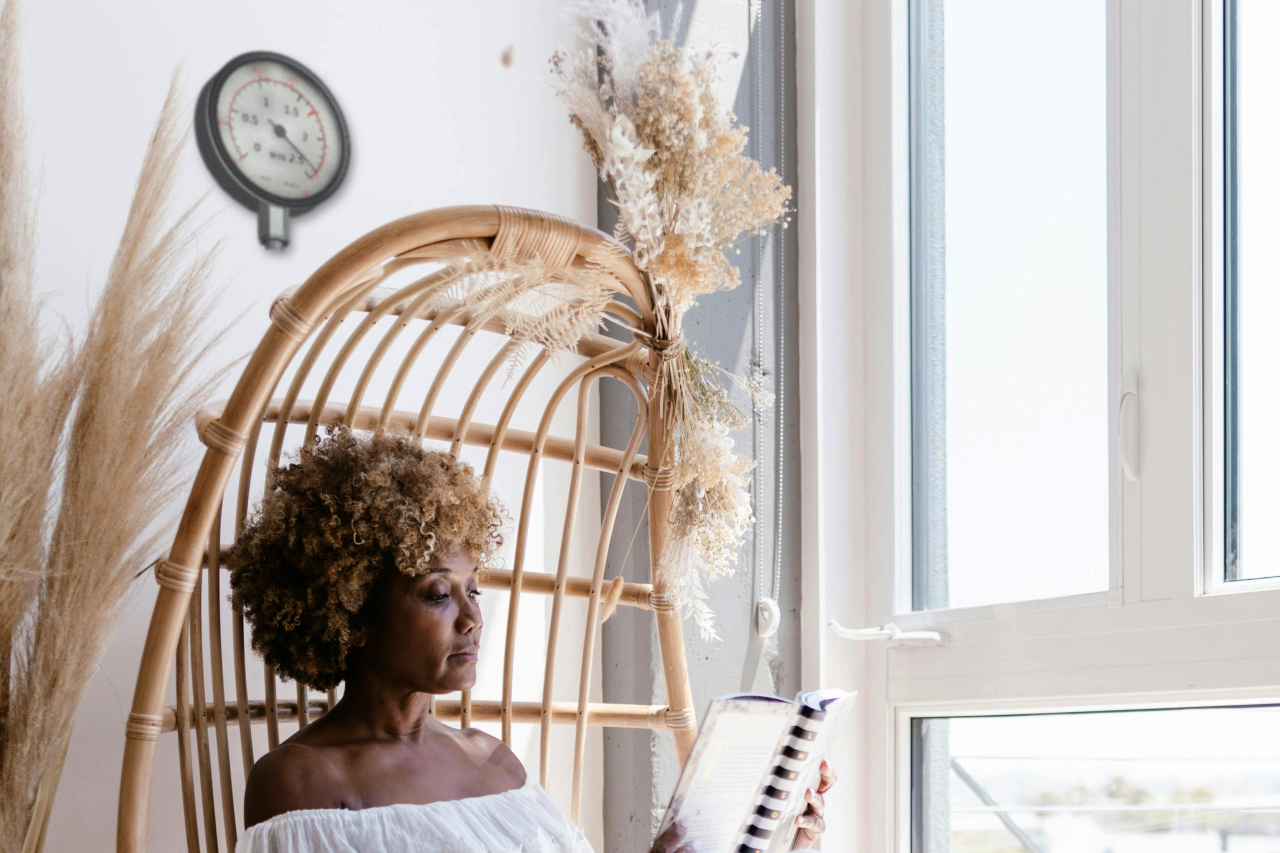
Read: 2.4,MPa
